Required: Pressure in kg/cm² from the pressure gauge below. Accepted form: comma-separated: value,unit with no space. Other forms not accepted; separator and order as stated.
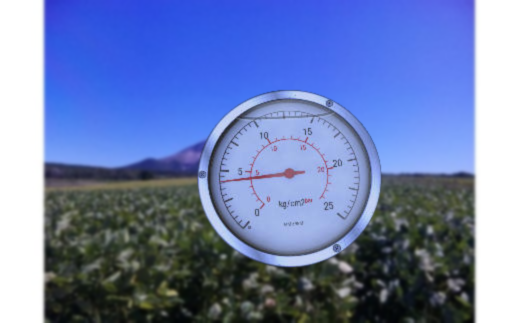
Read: 4,kg/cm²
